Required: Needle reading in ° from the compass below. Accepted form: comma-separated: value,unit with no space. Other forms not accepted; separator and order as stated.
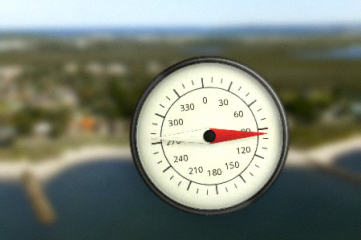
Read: 95,°
